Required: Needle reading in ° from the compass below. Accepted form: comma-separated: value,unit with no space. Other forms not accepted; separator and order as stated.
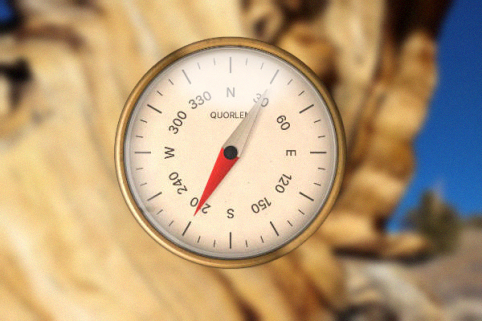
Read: 210,°
